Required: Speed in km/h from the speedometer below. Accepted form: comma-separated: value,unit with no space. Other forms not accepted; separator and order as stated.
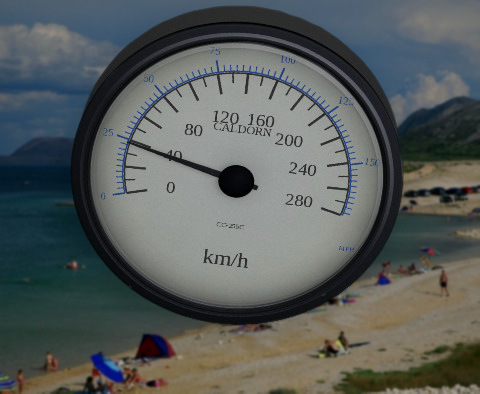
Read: 40,km/h
